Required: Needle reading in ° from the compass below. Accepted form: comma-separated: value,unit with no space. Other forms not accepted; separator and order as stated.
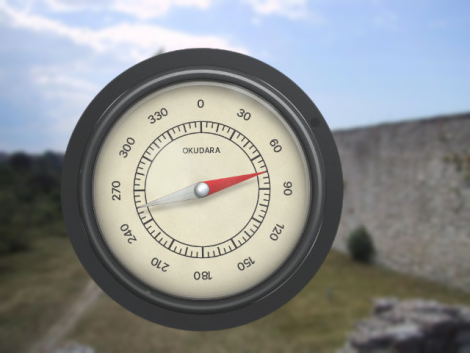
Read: 75,°
